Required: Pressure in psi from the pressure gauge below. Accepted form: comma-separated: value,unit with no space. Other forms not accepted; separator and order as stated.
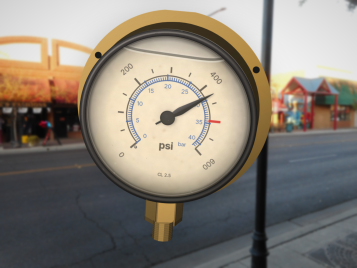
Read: 425,psi
